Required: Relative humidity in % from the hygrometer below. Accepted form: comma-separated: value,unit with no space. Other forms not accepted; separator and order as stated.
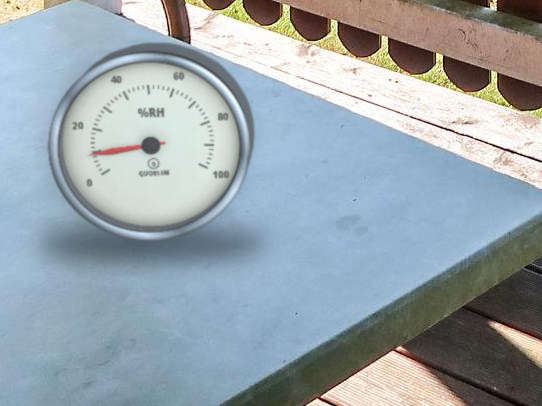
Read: 10,%
